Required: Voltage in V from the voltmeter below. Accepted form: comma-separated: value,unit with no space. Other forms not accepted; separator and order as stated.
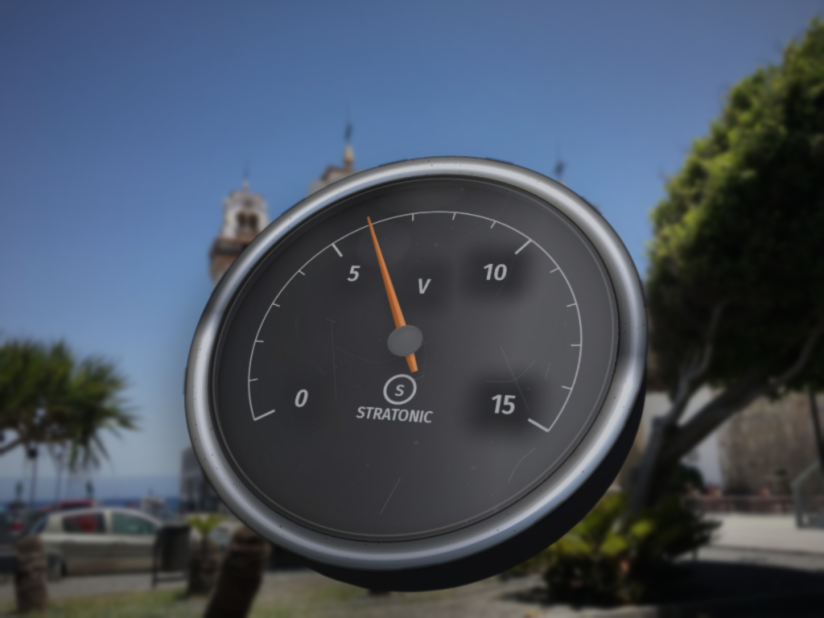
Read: 6,V
